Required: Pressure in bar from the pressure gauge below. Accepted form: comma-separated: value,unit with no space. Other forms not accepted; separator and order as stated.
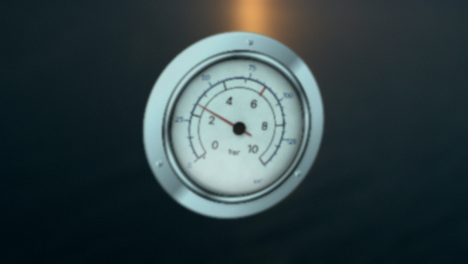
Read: 2.5,bar
